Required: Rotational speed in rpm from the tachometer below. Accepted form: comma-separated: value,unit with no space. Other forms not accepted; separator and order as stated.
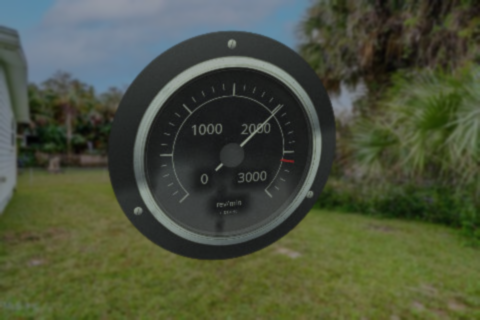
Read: 2000,rpm
